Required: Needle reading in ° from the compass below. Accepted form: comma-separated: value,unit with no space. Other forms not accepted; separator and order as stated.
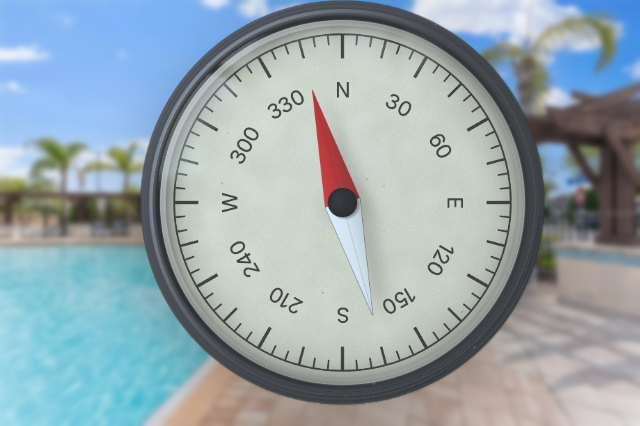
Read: 345,°
